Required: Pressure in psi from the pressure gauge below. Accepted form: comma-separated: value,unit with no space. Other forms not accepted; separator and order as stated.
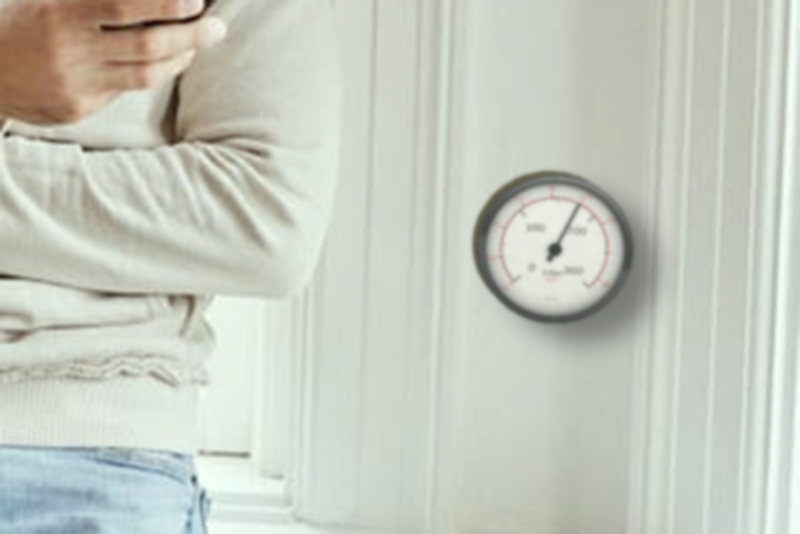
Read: 175,psi
